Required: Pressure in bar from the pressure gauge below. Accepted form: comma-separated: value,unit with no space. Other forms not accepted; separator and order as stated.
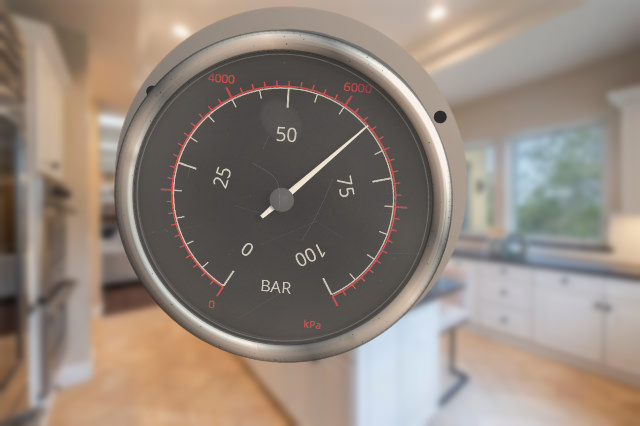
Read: 65,bar
